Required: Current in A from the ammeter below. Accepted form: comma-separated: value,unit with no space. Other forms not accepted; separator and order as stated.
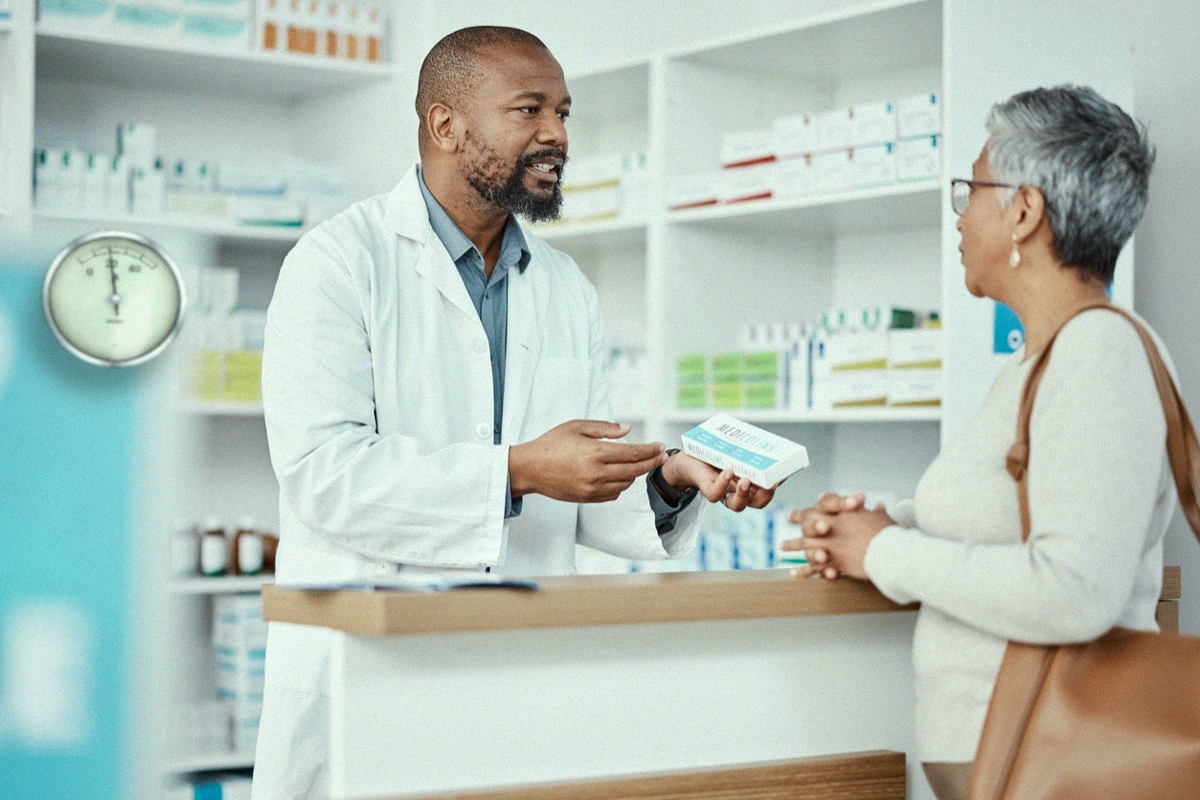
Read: 20,A
